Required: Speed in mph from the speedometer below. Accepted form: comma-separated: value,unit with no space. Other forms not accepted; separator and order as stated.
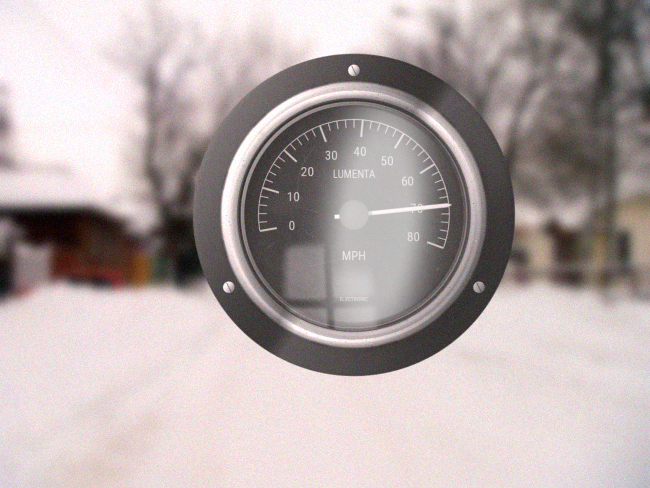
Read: 70,mph
